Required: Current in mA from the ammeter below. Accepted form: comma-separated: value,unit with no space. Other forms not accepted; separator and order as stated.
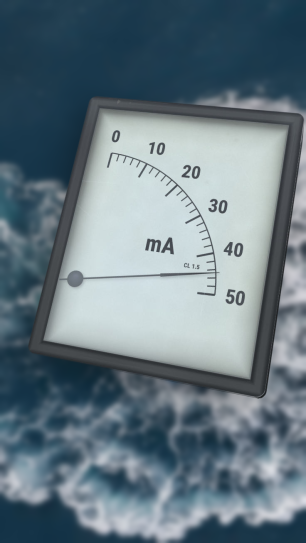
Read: 45,mA
